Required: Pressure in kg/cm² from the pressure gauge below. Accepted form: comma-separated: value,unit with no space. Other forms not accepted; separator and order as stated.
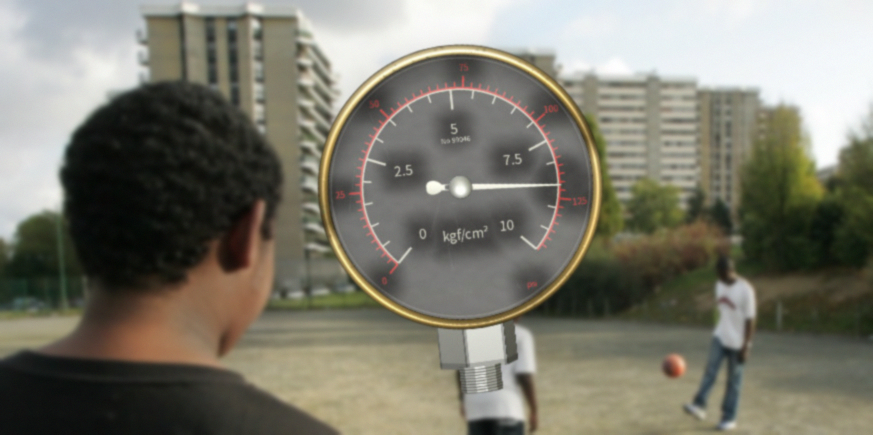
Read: 8.5,kg/cm²
